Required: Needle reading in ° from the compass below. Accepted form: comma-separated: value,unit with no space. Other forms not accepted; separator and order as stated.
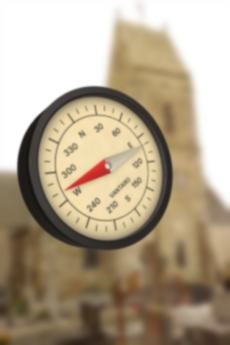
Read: 280,°
